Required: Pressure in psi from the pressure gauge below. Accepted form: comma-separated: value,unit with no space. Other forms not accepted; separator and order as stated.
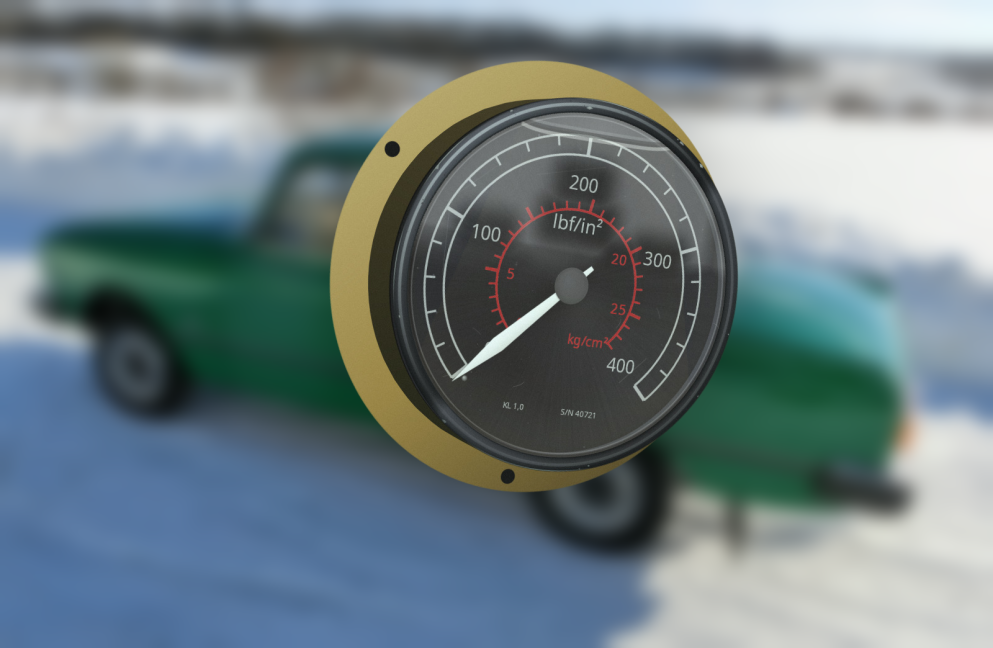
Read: 0,psi
